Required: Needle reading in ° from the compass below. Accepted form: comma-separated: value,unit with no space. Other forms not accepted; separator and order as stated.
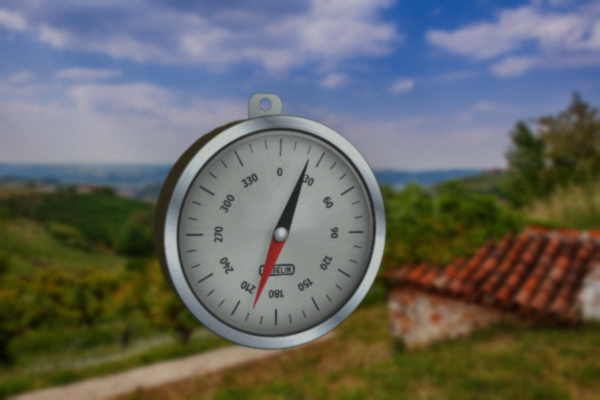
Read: 200,°
